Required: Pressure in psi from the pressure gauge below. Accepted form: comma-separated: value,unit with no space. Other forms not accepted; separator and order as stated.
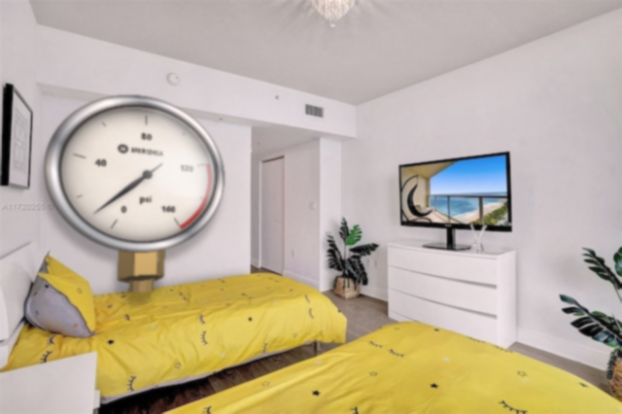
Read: 10,psi
